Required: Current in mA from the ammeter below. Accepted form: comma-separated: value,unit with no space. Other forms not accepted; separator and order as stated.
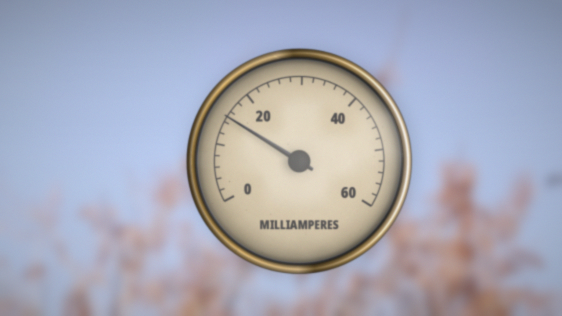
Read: 15,mA
